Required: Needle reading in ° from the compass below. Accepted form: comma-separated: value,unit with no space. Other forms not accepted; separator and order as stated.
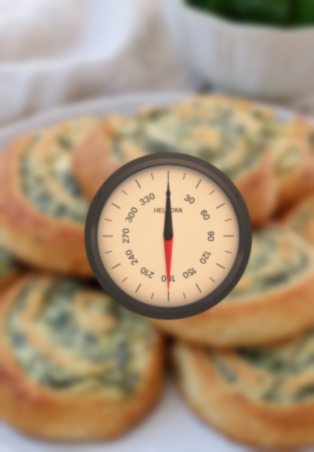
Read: 180,°
